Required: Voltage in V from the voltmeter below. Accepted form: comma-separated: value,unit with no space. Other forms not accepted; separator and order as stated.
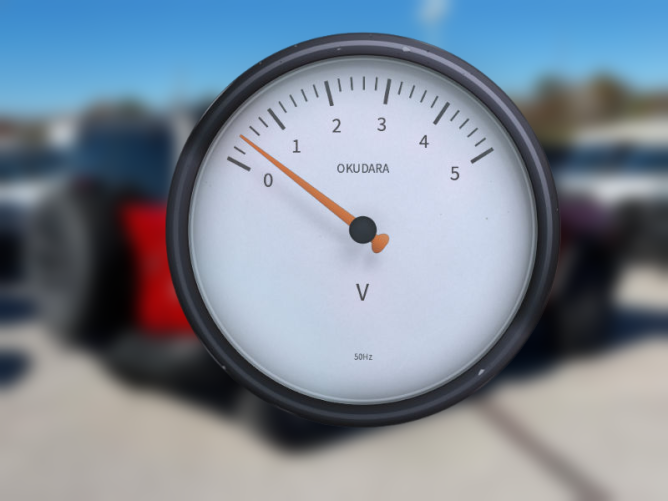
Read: 0.4,V
